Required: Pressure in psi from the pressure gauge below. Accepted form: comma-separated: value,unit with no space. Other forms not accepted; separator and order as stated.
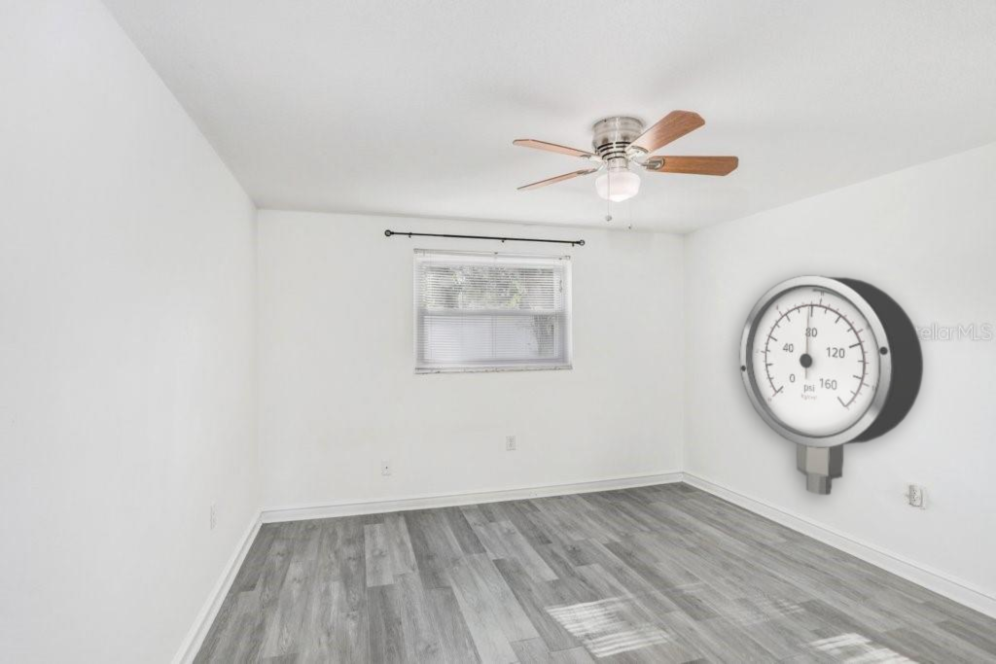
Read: 80,psi
